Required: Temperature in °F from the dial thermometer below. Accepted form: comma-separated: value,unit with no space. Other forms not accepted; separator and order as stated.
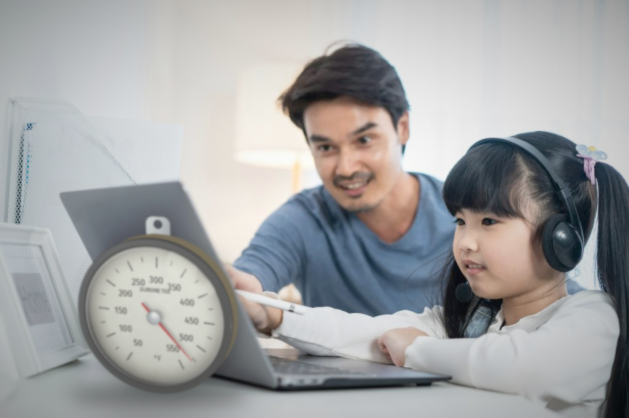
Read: 525,°F
